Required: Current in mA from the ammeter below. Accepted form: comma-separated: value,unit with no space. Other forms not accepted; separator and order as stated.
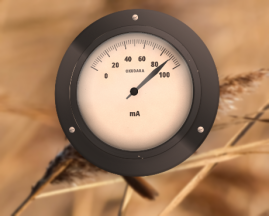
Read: 90,mA
